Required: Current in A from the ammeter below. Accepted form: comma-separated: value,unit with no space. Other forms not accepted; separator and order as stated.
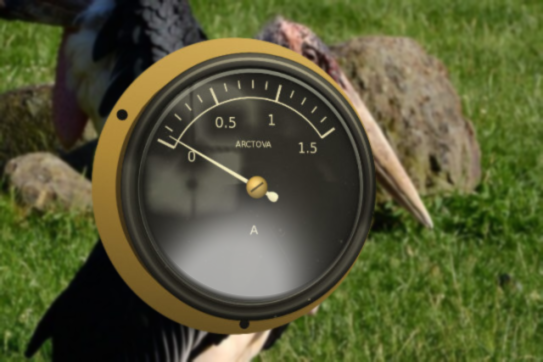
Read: 0.05,A
